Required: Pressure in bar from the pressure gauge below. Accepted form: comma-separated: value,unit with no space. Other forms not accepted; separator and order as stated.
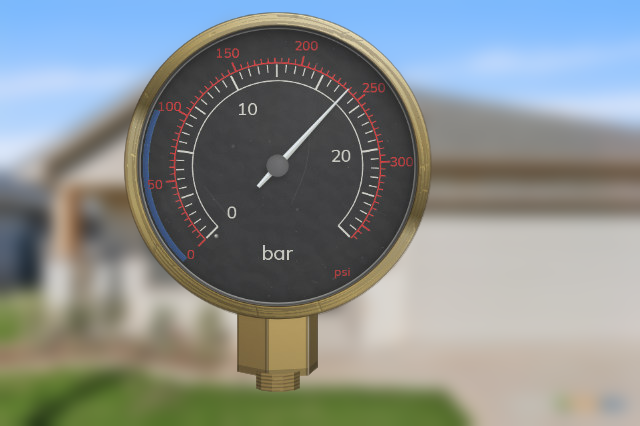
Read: 16.5,bar
